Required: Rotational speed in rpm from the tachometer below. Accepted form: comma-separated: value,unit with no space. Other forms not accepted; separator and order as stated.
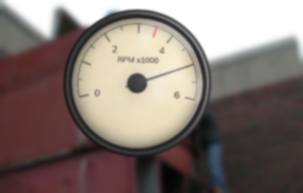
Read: 5000,rpm
